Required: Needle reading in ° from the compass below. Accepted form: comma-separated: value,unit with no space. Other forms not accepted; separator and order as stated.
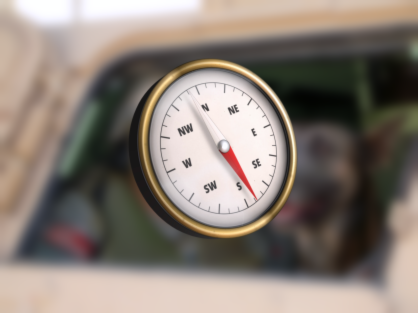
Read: 170,°
